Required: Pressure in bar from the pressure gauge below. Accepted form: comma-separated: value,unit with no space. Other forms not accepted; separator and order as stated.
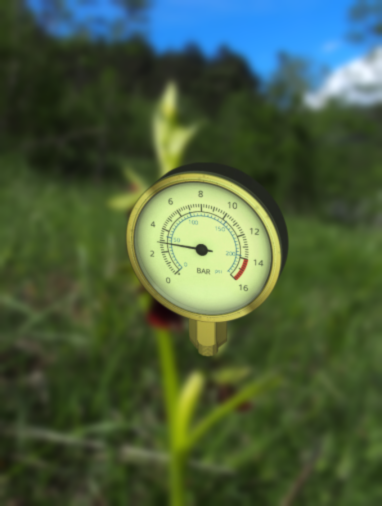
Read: 3,bar
